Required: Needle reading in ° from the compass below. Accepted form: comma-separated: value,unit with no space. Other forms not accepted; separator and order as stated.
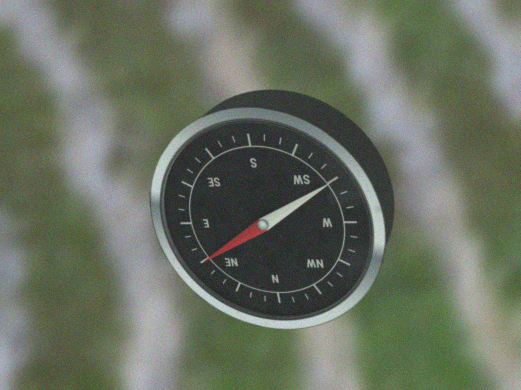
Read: 60,°
